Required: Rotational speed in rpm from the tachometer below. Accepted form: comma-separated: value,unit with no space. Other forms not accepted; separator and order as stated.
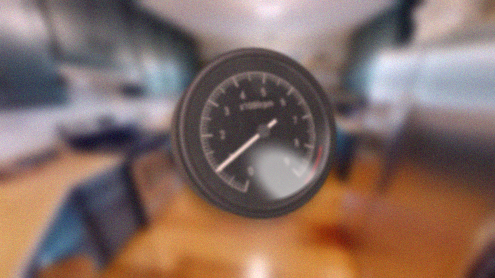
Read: 1000,rpm
